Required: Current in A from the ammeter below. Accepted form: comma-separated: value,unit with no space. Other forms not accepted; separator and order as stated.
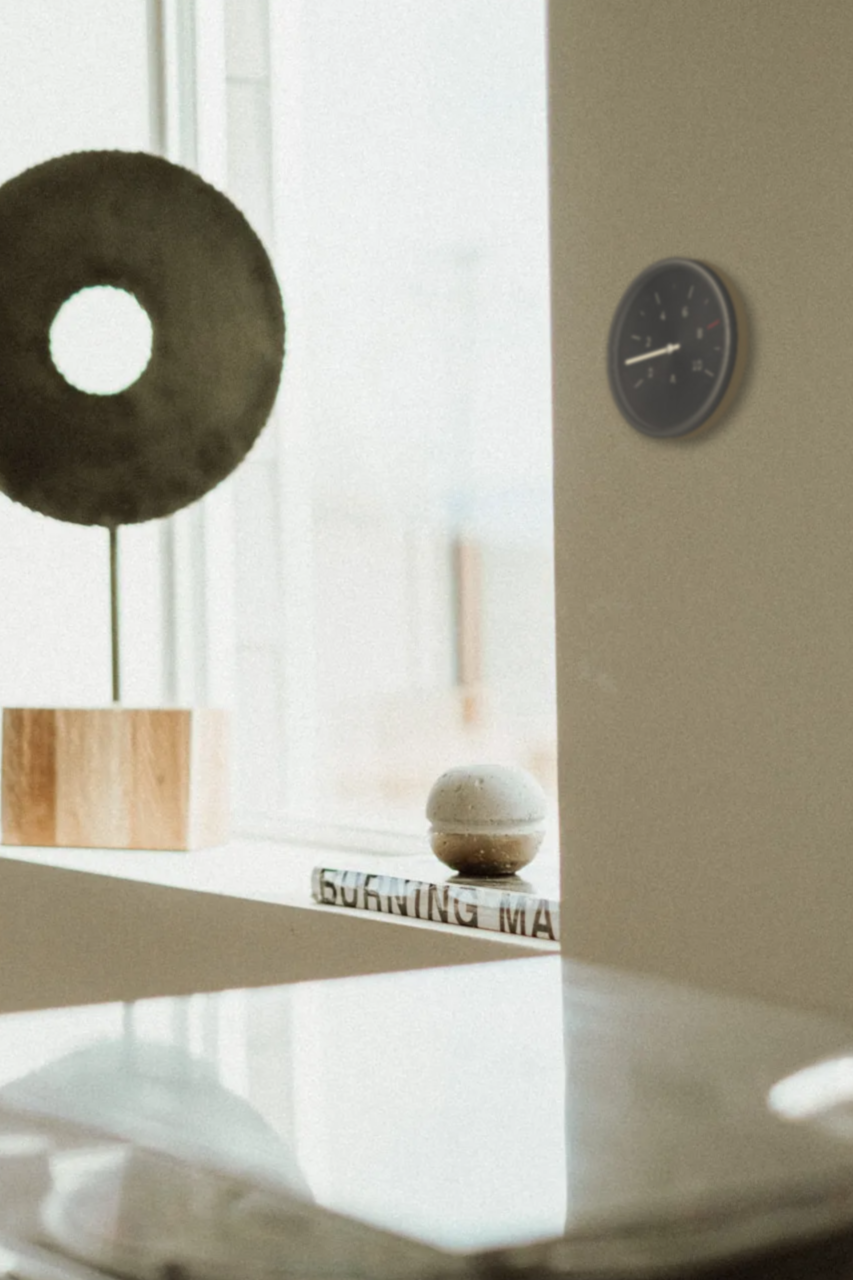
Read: 1,A
